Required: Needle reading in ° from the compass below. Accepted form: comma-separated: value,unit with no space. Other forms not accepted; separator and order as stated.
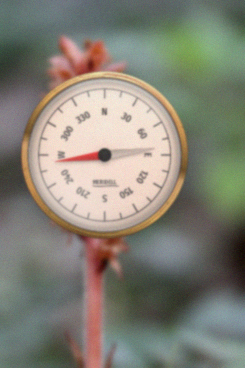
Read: 262.5,°
